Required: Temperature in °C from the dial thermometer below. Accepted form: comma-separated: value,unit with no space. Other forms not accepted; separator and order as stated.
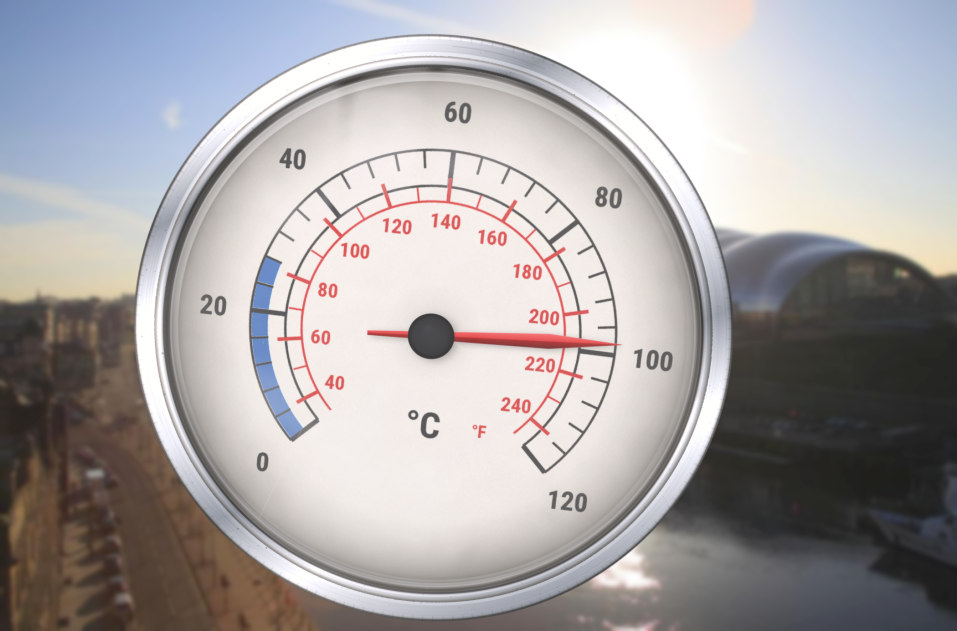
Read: 98,°C
